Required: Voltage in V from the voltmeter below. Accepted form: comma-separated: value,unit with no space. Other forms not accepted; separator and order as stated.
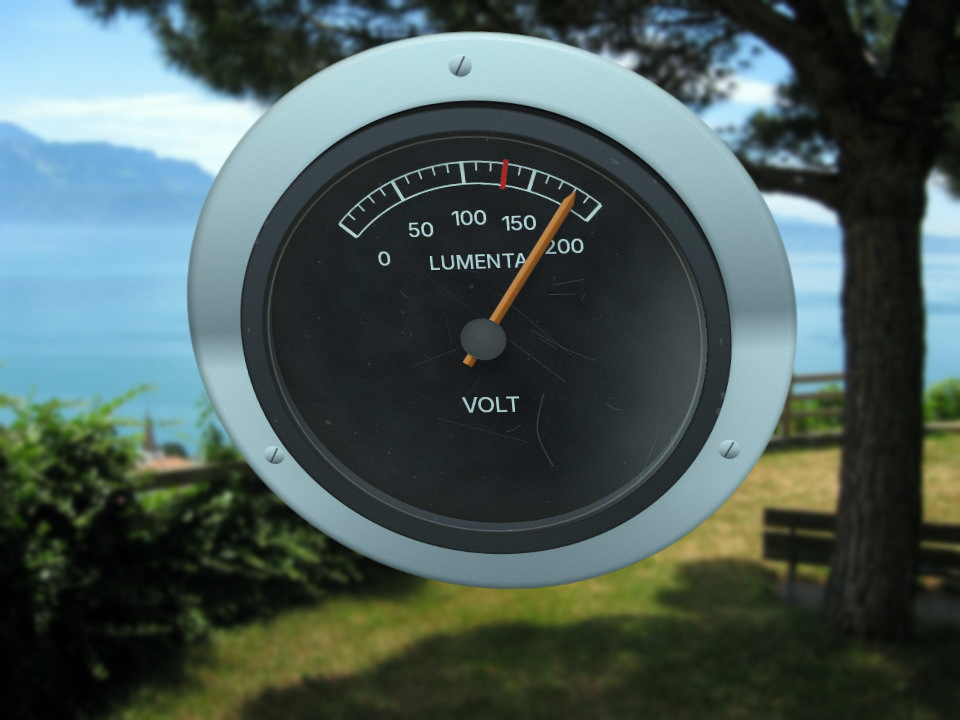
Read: 180,V
